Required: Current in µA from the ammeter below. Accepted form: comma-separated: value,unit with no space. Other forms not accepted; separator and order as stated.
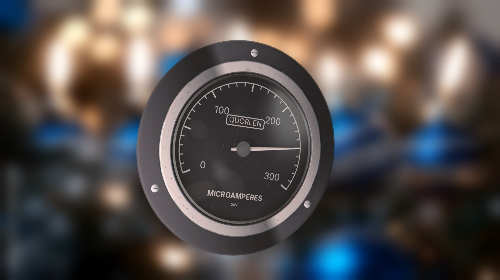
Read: 250,µA
